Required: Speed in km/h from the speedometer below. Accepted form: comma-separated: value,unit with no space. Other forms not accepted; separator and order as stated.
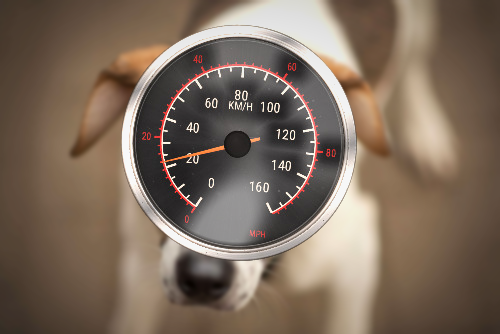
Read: 22.5,km/h
